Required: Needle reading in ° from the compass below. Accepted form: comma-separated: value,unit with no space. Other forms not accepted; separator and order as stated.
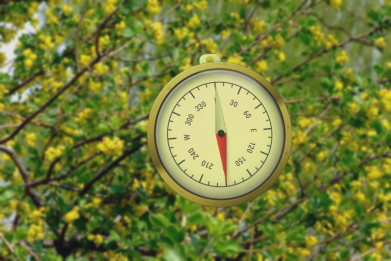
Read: 180,°
